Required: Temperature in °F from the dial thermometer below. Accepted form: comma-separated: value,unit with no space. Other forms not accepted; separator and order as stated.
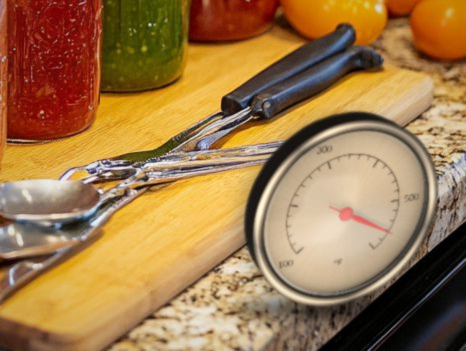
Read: 560,°F
